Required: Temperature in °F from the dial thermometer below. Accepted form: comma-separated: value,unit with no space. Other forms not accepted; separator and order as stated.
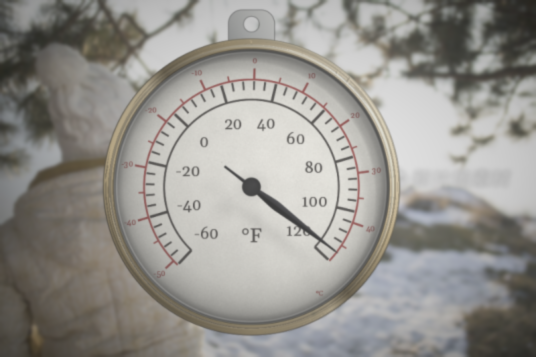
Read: 116,°F
